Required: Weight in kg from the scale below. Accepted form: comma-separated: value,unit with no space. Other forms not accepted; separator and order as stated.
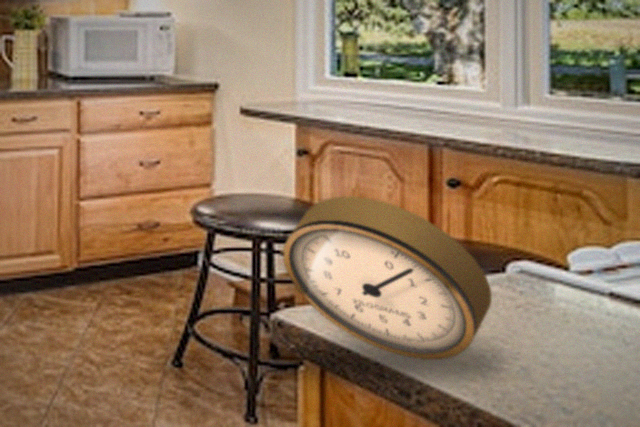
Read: 0.5,kg
